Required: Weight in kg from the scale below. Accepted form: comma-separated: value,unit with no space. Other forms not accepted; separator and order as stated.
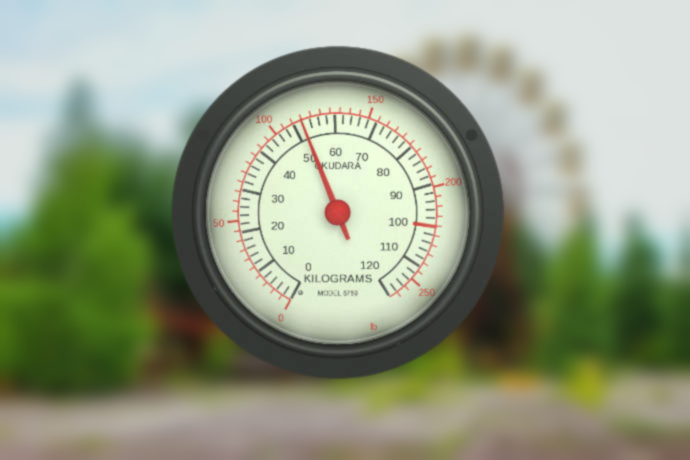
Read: 52,kg
